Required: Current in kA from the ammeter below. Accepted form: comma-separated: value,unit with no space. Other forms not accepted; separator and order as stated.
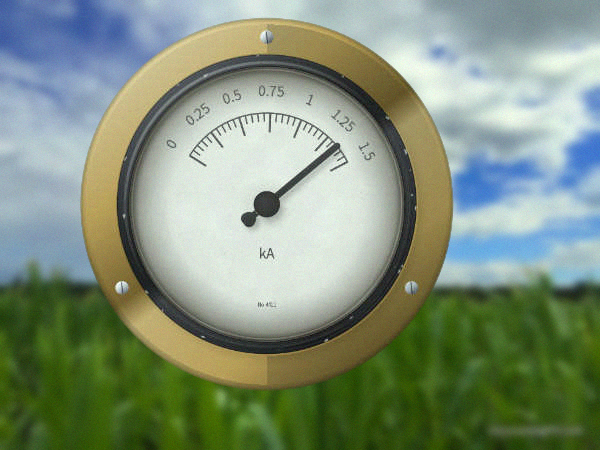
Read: 1.35,kA
